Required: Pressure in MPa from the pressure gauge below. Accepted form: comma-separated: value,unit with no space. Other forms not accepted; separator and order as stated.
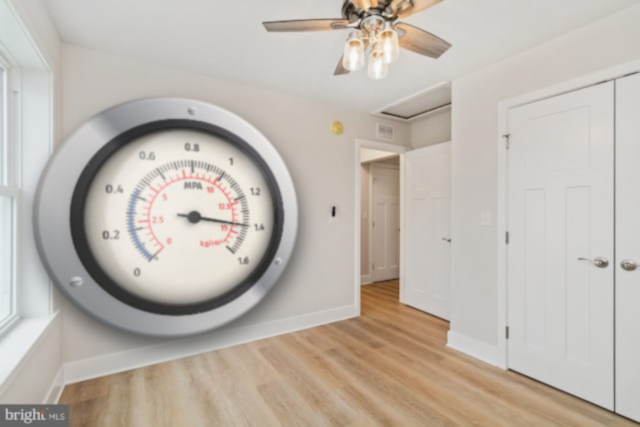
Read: 1.4,MPa
